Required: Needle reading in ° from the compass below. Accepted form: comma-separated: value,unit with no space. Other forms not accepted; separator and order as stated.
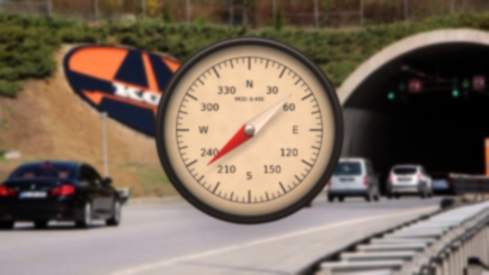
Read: 230,°
